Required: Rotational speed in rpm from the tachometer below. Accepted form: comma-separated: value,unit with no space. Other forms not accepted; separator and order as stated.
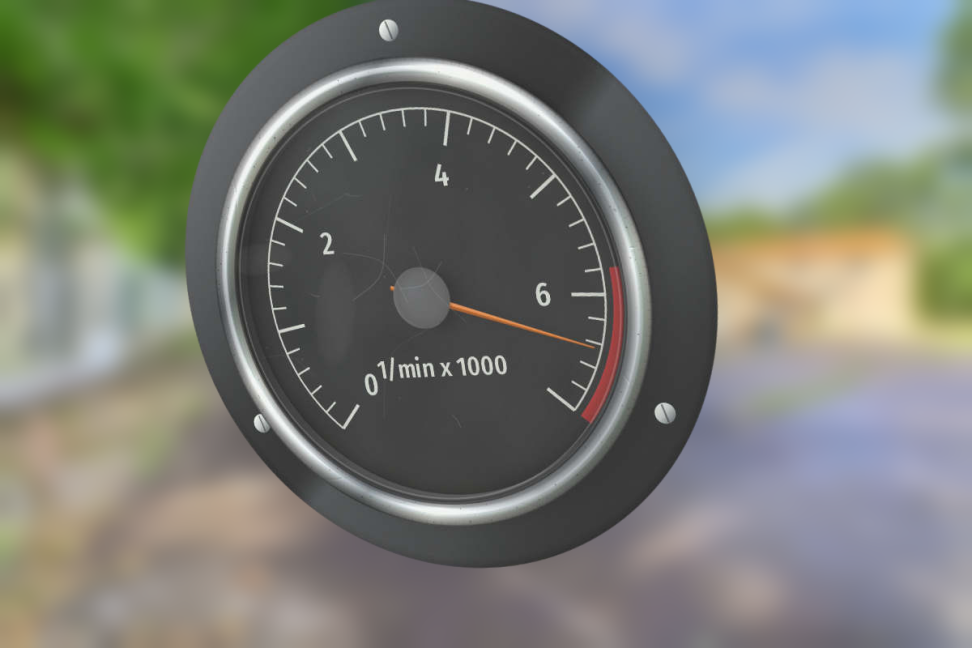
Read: 6400,rpm
